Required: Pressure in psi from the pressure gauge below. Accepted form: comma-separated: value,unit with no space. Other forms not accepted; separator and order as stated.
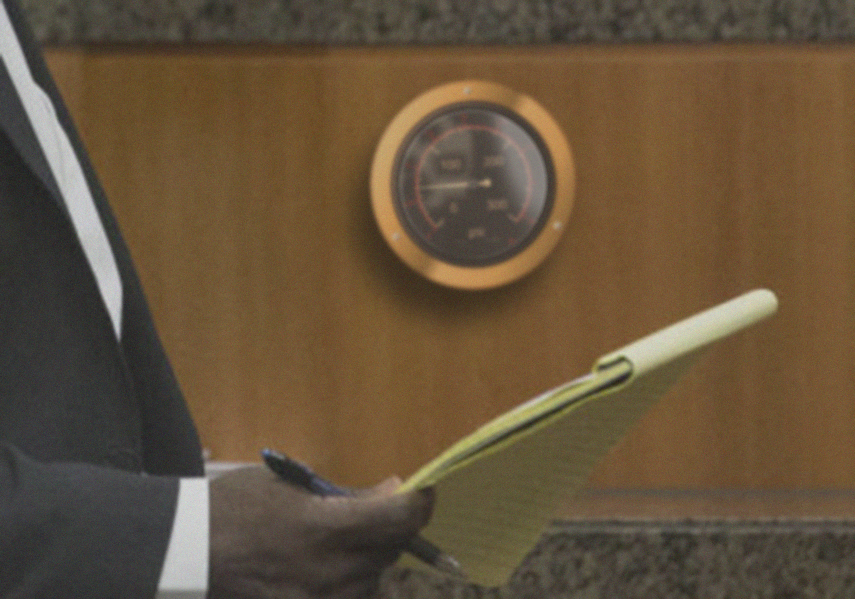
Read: 50,psi
